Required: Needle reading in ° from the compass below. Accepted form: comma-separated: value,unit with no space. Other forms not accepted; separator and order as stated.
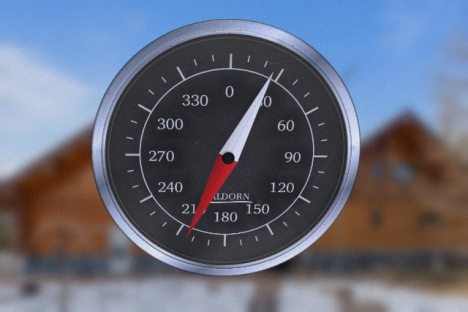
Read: 205,°
